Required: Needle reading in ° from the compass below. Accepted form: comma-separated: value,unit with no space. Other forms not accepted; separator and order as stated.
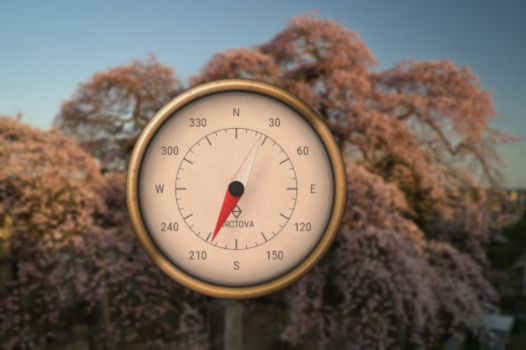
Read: 205,°
